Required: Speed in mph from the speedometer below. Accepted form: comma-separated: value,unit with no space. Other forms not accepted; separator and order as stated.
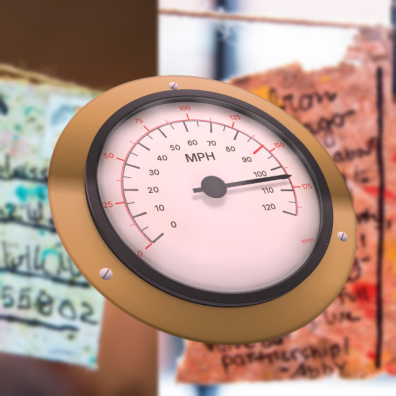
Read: 105,mph
